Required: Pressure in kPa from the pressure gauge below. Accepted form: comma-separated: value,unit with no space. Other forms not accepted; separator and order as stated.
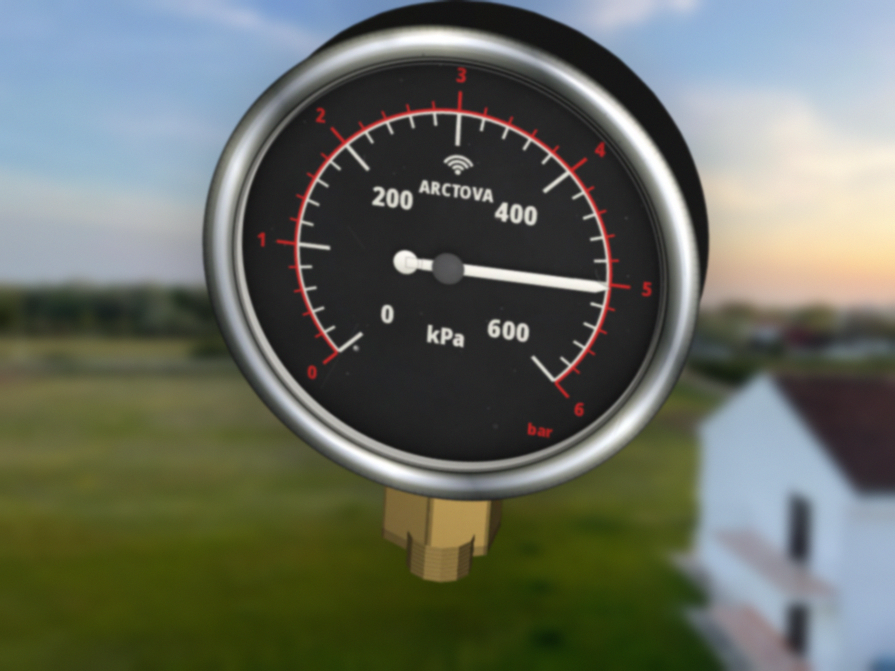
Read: 500,kPa
